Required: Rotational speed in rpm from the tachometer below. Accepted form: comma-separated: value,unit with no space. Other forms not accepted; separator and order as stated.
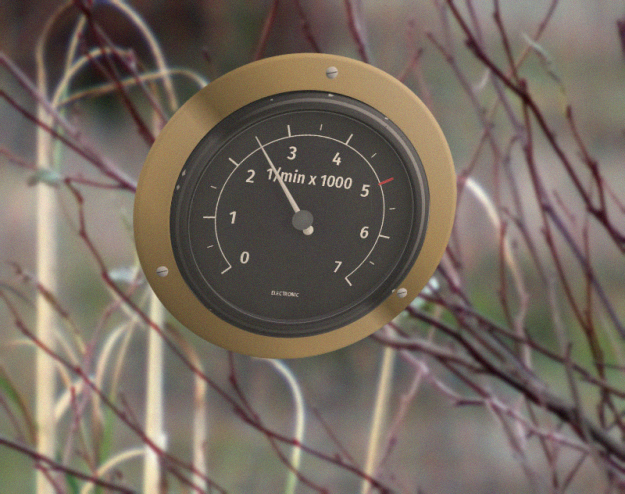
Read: 2500,rpm
